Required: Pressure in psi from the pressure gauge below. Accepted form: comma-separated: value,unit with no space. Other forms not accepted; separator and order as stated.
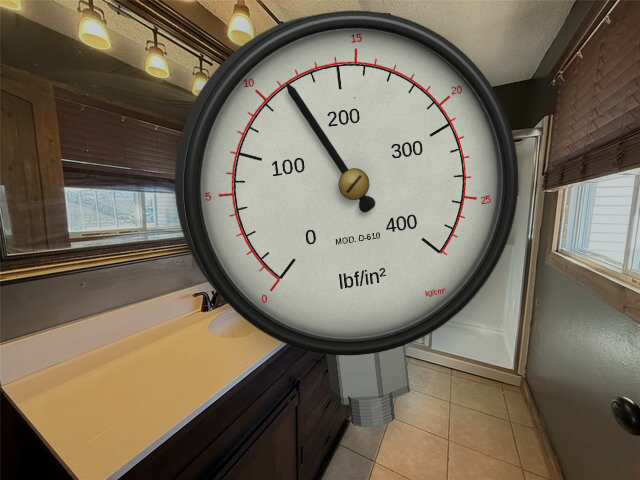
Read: 160,psi
